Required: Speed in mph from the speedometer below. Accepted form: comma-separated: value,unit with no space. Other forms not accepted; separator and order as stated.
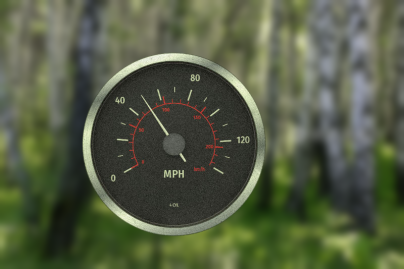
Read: 50,mph
